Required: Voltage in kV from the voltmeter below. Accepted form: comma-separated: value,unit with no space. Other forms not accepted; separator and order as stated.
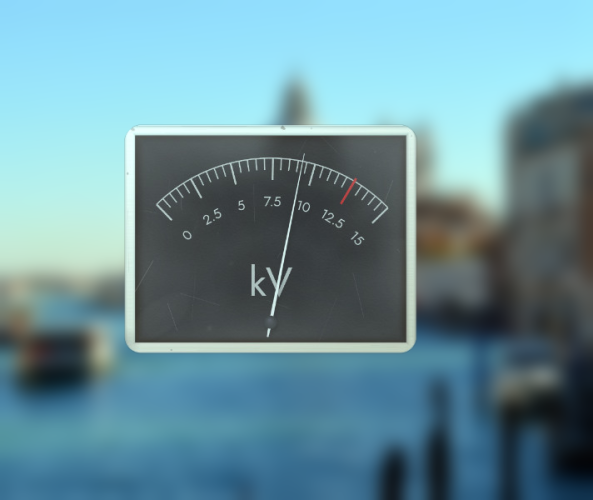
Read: 9.25,kV
